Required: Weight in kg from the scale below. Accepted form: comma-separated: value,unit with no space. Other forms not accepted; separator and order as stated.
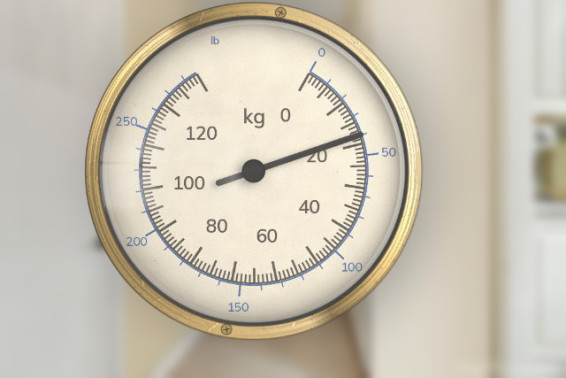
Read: 18,kg
